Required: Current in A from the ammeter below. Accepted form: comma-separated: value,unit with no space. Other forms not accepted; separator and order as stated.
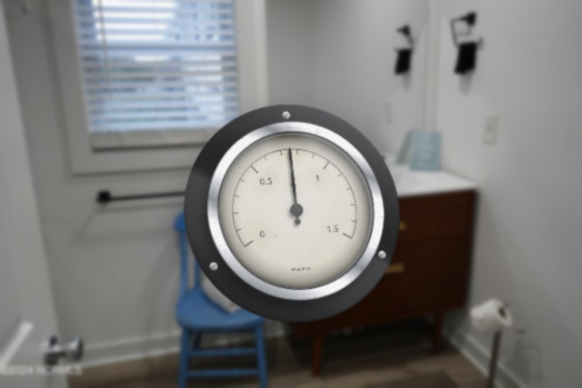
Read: 0.75,A
